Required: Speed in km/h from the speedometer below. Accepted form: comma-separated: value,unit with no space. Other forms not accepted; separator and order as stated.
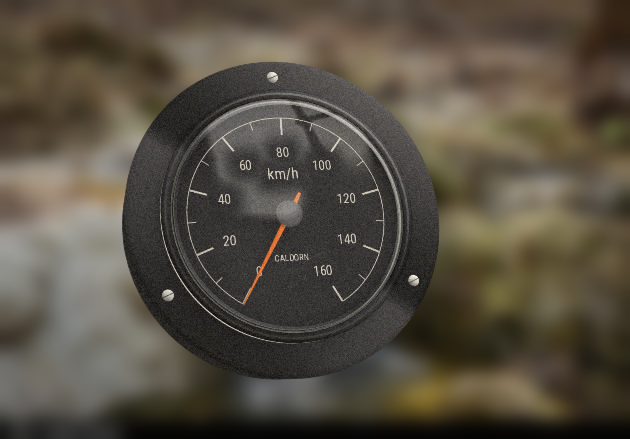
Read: 0,km/h
